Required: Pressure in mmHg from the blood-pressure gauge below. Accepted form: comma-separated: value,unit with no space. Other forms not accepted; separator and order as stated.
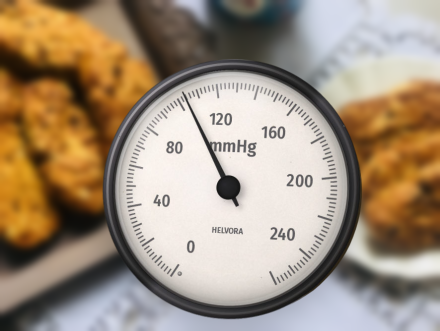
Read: 104,mmHg
